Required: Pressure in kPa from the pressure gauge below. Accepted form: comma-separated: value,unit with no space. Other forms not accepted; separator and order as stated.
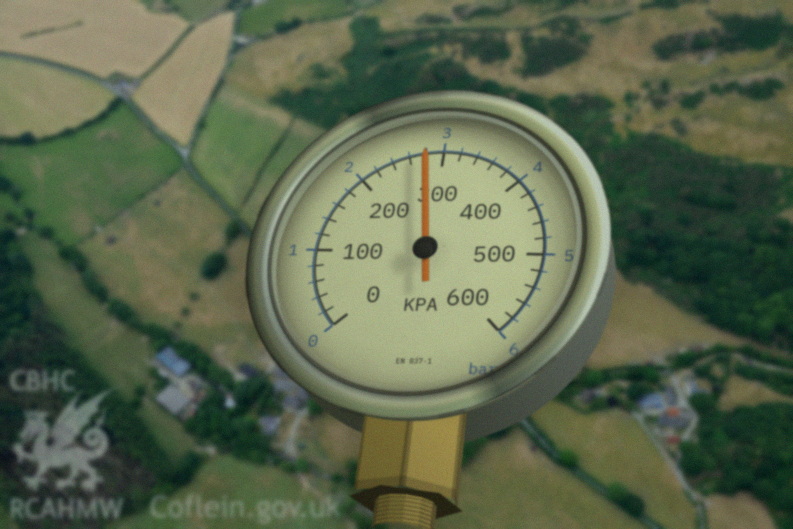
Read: 280,kPa
